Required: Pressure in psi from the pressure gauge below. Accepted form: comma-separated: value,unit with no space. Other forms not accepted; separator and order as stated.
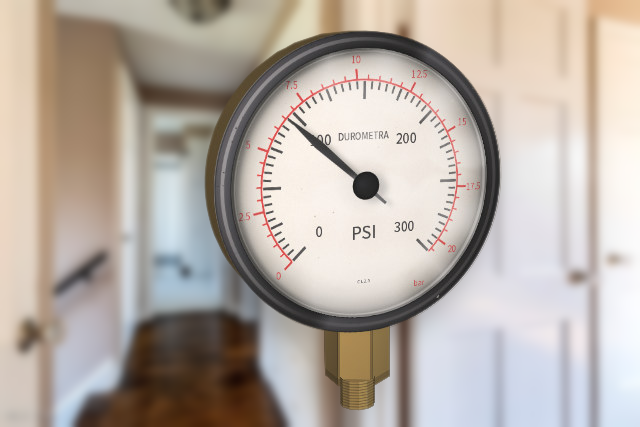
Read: 95,psi
